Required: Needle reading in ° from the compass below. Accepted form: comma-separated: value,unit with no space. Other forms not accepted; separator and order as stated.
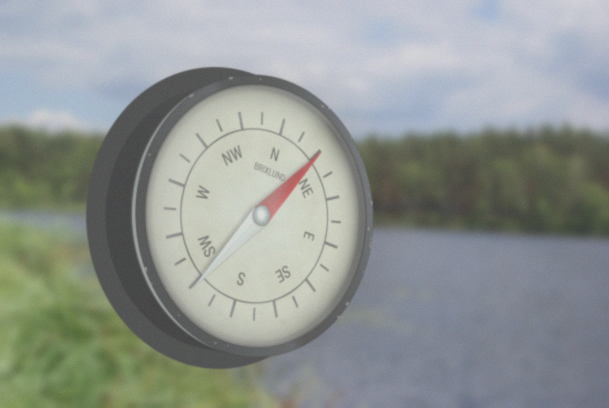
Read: 30,°
